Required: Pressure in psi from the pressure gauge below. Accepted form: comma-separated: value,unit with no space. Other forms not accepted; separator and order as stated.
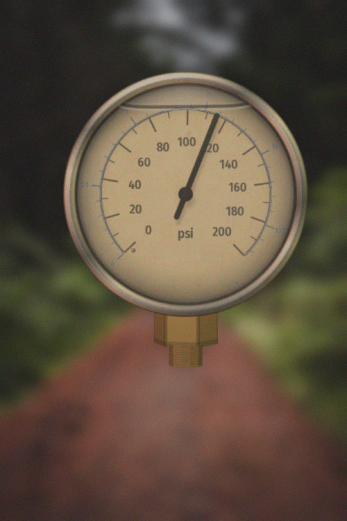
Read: 115,psi
